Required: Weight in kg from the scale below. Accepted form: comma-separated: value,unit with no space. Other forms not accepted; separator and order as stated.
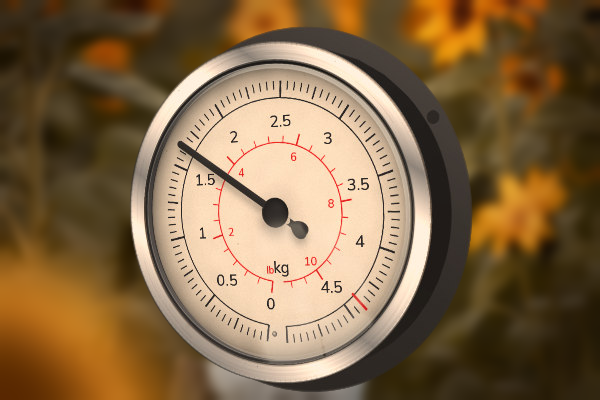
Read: 1.65,kg
